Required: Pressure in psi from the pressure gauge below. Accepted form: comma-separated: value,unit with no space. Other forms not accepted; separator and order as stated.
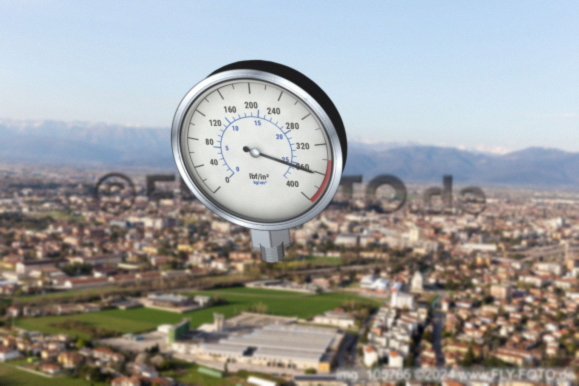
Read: 360,psi
